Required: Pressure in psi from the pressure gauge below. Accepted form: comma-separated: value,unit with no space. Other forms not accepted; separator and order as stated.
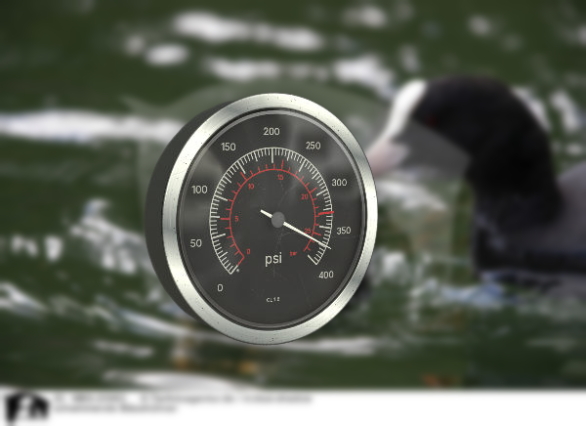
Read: 375,psi
